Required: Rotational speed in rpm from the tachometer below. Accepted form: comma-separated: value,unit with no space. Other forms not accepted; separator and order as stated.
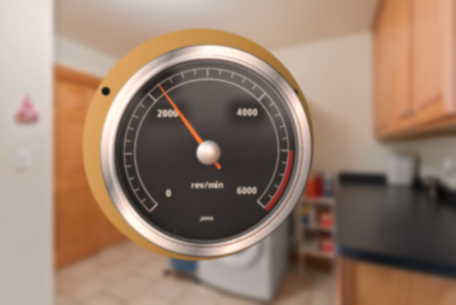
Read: 2200,rpm
